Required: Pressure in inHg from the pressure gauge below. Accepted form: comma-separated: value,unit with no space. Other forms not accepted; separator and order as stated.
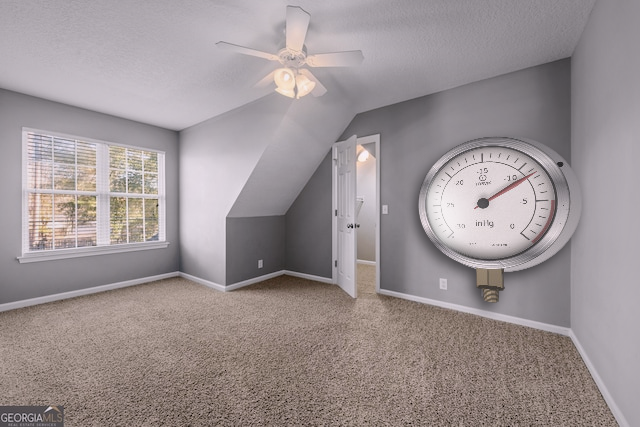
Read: -8.5,inHg
